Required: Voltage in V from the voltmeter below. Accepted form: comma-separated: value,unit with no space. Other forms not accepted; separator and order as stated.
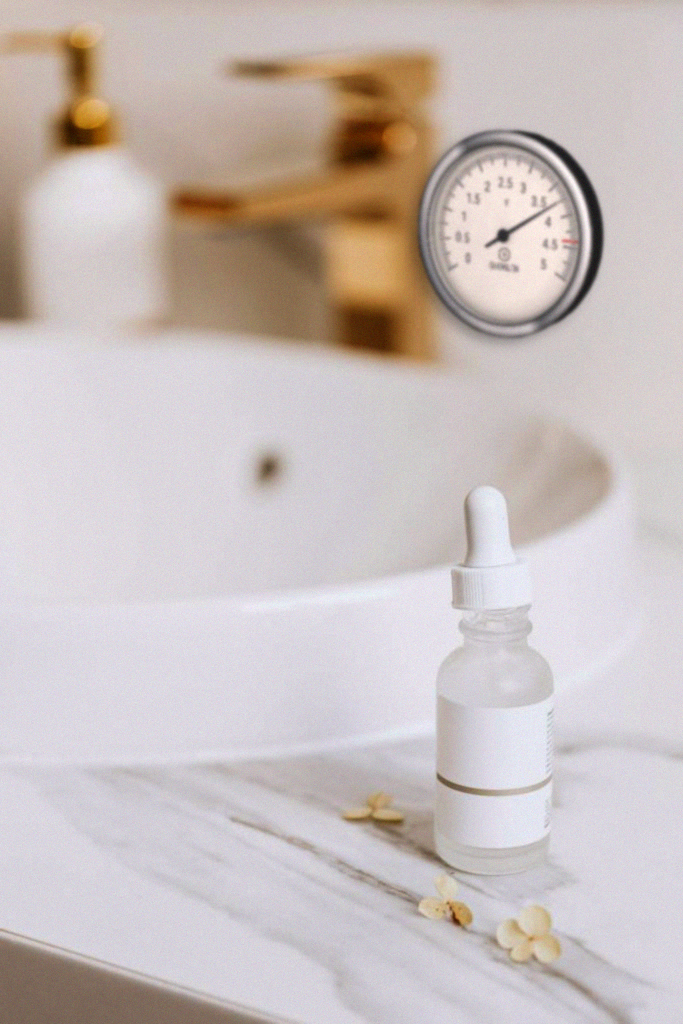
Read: 3.75,V
